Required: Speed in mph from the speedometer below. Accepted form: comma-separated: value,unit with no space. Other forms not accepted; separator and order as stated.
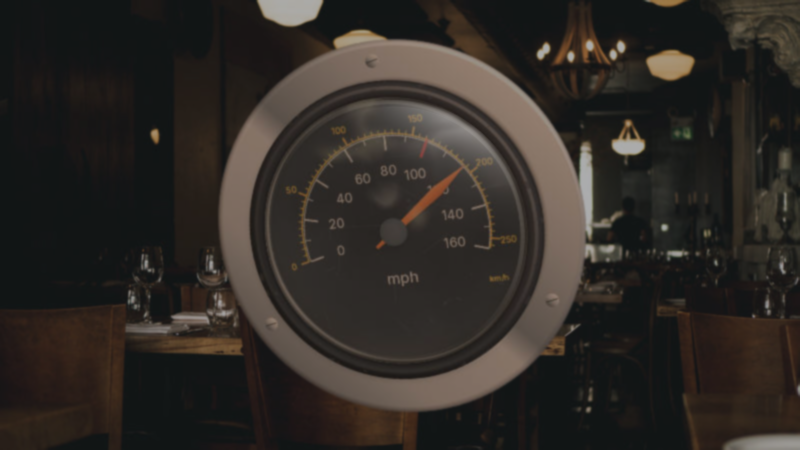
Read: 120,mph
